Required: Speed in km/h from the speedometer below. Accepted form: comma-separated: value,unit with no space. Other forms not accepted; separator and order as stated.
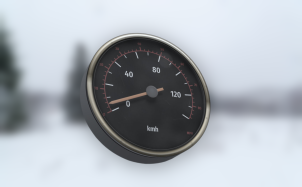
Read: 5,km/h
